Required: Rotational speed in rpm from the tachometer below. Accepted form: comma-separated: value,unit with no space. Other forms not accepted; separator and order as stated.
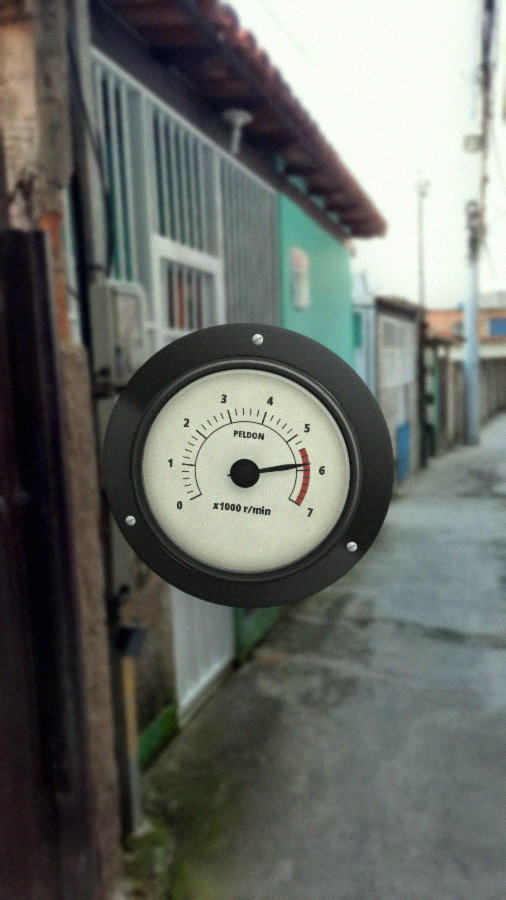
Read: 5800,rpm
